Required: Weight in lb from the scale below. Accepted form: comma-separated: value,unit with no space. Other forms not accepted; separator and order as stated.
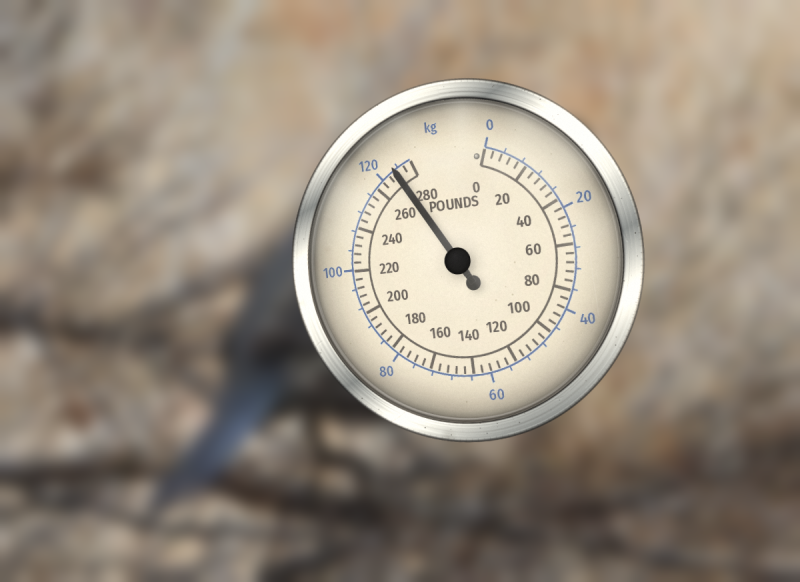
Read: 272,lb
